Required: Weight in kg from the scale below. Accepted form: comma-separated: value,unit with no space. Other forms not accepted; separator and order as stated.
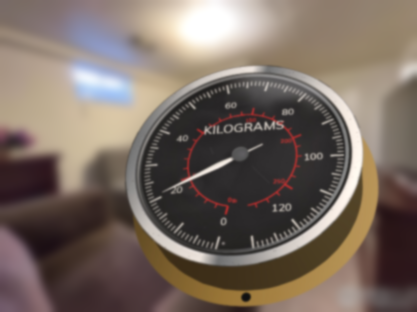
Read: 20,kg
